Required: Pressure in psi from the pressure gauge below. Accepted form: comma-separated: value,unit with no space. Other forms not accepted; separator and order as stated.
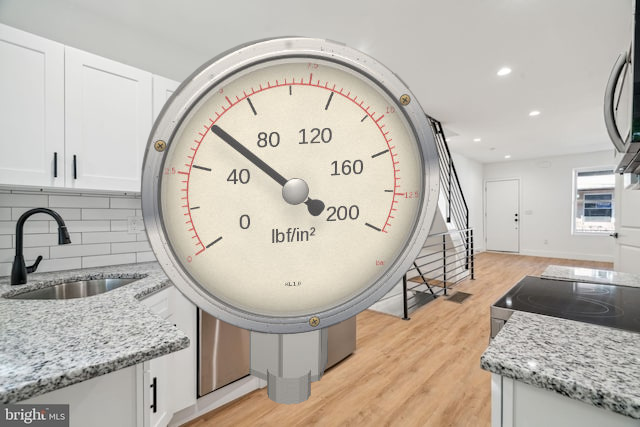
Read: 60,psi
